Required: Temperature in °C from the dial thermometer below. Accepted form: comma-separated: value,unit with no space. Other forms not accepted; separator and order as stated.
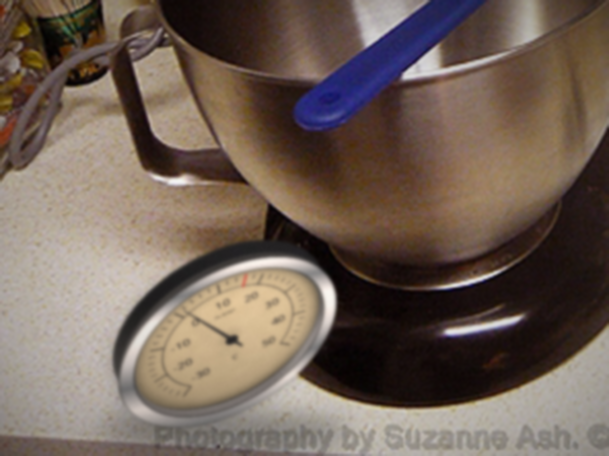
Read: 2,°C
